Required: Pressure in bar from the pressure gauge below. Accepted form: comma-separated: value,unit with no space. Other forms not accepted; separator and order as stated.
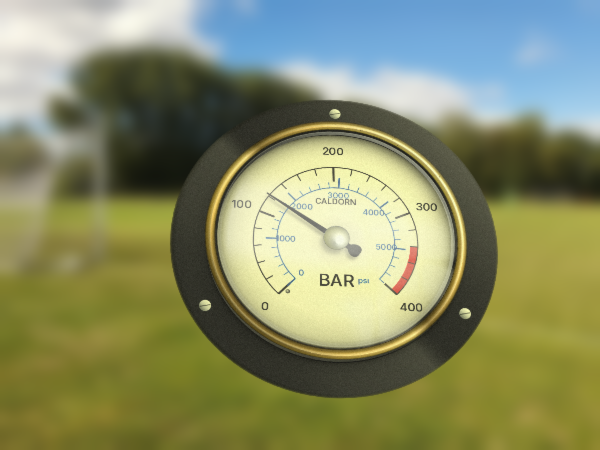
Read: 120,bar
